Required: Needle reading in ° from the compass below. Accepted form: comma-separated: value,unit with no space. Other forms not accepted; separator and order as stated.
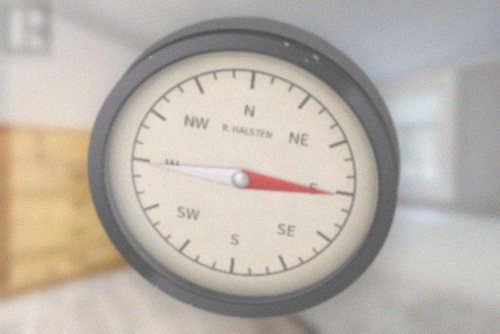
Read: 90,°
